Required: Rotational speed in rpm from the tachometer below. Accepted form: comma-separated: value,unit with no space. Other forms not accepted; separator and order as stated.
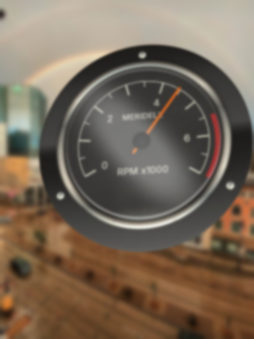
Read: 4500,rpm
